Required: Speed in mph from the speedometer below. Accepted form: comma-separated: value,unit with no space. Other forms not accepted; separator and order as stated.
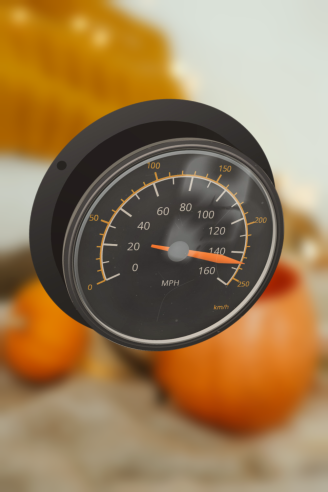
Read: 145,mph
